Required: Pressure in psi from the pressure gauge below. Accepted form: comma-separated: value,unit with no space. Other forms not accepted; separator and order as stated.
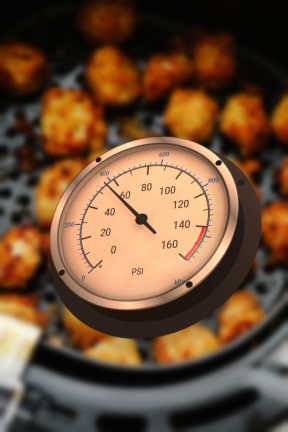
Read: 55,psi
